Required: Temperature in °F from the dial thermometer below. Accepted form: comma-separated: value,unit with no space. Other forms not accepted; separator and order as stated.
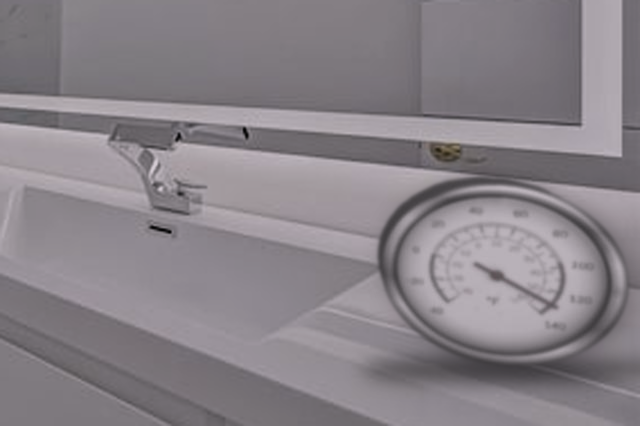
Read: 130,°F
